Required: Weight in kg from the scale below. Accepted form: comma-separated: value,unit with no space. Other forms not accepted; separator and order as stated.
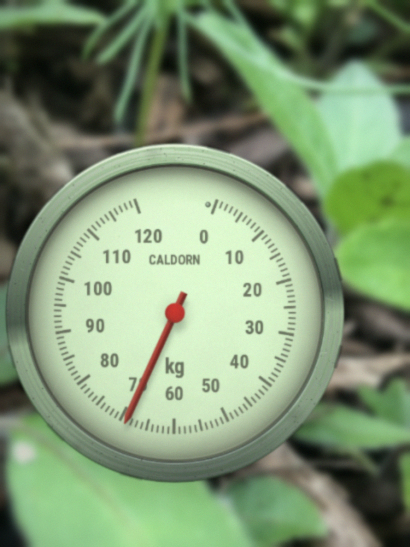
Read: 69,kg
